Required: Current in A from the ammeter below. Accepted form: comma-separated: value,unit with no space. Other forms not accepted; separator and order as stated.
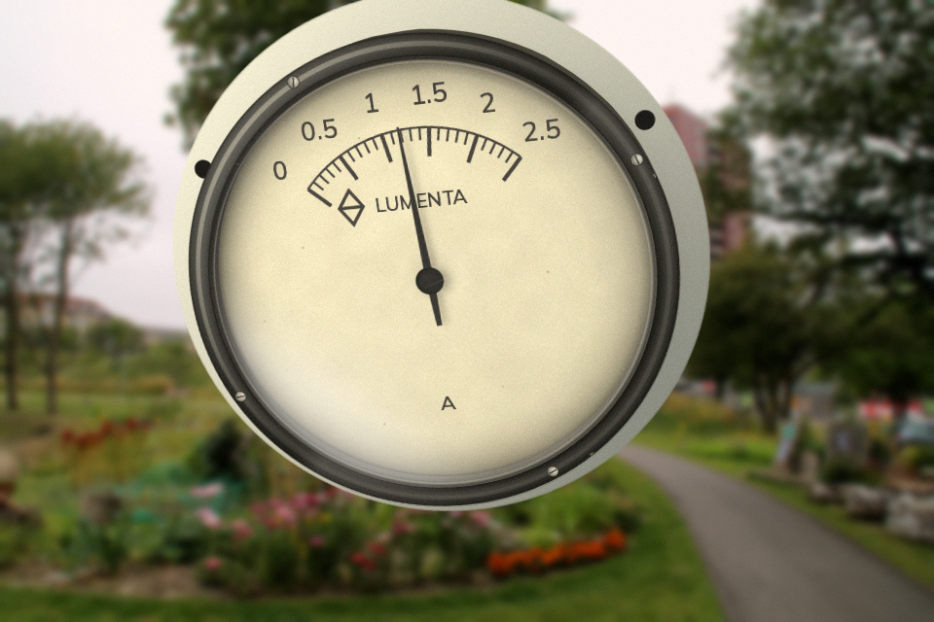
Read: 1.2,A
